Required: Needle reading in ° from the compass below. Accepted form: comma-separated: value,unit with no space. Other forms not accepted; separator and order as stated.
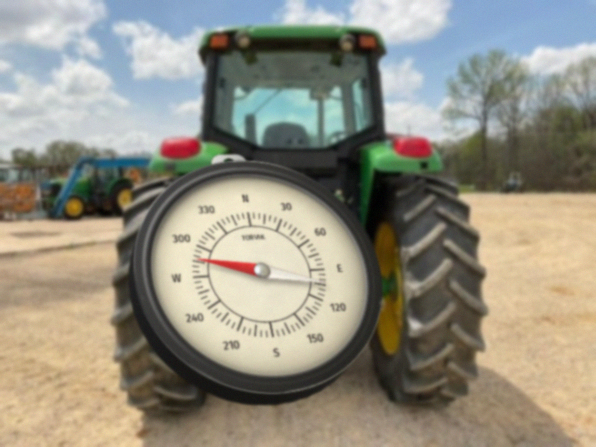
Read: 285,°
